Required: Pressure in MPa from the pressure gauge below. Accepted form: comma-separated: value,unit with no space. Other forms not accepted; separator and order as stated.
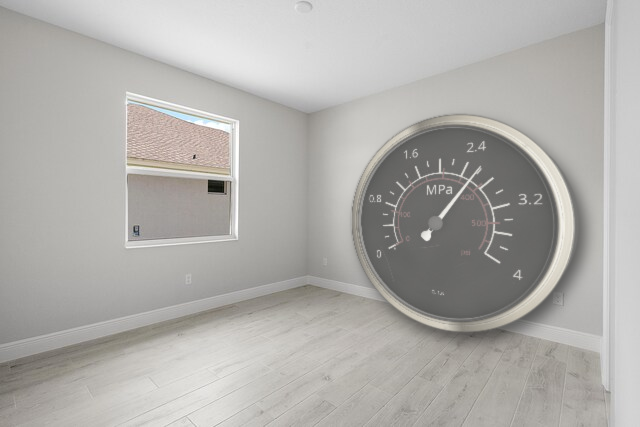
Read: 2.6,MPa
